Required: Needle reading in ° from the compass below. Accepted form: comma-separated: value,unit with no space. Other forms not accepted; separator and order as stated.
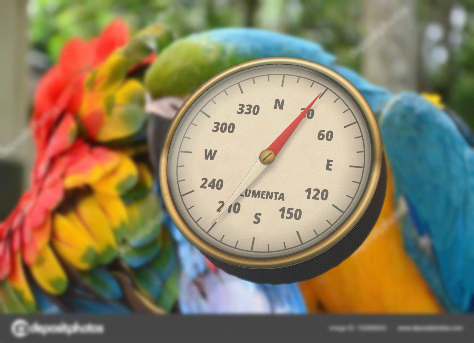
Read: 30,°
